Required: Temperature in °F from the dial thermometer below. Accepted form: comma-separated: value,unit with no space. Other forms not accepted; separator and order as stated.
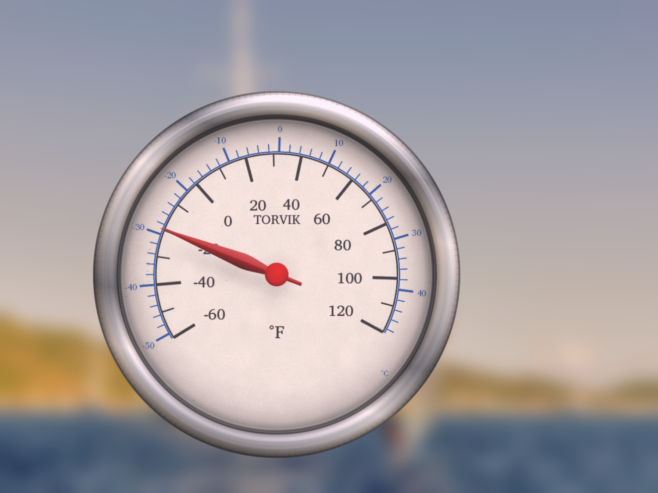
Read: -20,°F
